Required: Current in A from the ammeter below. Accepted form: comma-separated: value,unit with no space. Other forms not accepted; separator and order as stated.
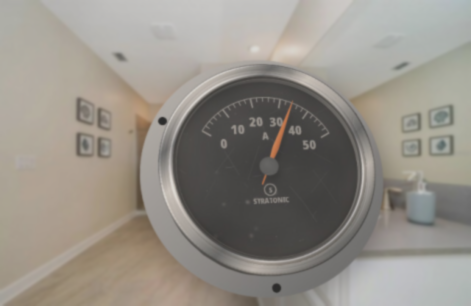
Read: 34,A
